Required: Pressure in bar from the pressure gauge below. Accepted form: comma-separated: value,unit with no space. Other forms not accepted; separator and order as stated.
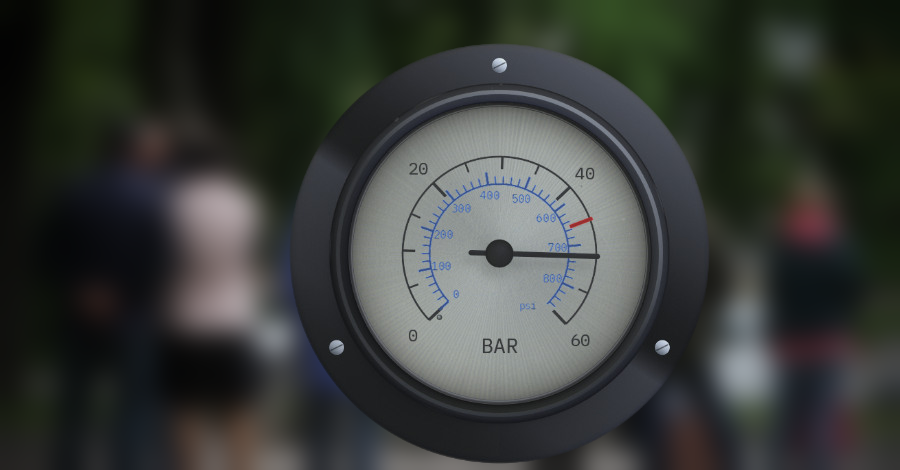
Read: 50,bar
